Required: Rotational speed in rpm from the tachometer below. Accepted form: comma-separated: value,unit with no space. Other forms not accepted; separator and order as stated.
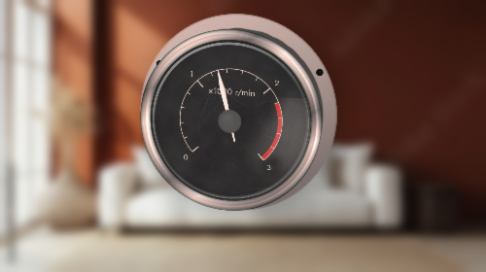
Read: 1300,rpm
